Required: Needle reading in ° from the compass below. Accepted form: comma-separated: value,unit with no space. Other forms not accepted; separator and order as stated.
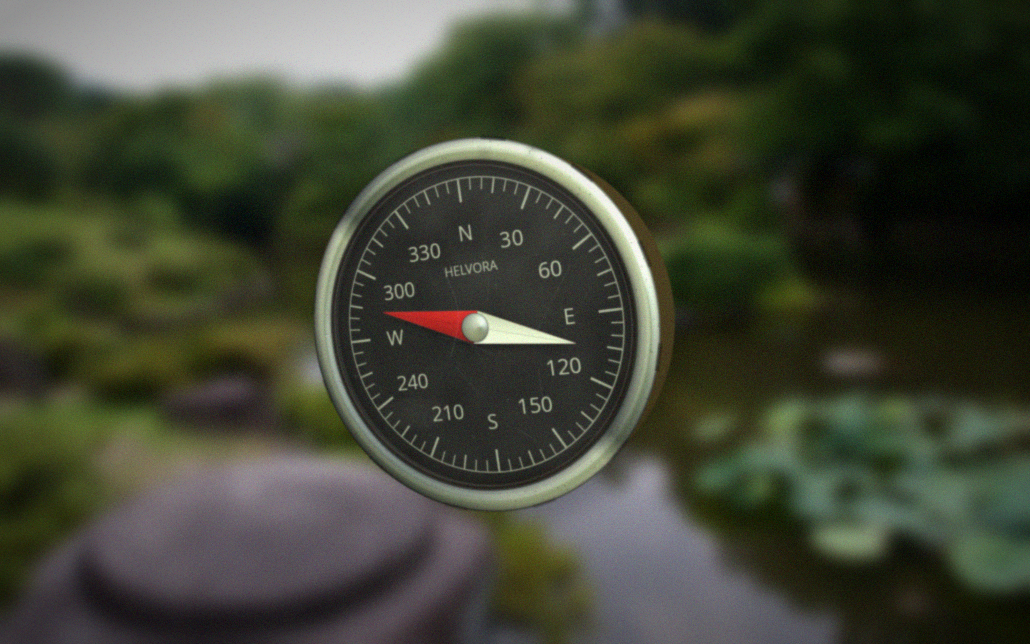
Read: 285,°
